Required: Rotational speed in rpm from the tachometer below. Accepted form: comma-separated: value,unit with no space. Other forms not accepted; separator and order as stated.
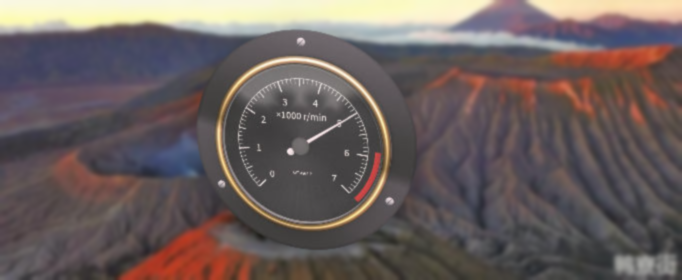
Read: 5000,rpm
